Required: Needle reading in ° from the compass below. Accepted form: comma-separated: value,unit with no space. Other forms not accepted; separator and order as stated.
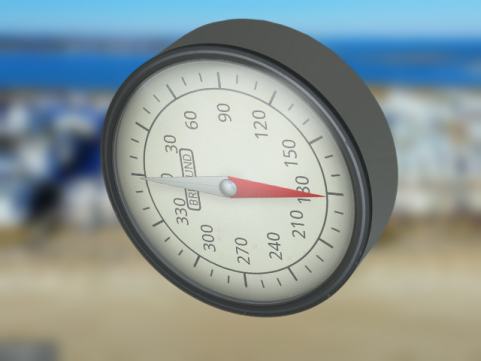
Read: 180,°
